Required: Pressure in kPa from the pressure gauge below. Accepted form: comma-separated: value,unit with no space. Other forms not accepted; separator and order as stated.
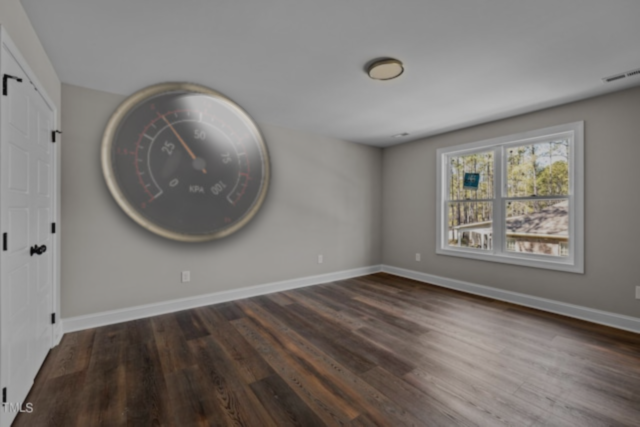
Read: 35,kPa
